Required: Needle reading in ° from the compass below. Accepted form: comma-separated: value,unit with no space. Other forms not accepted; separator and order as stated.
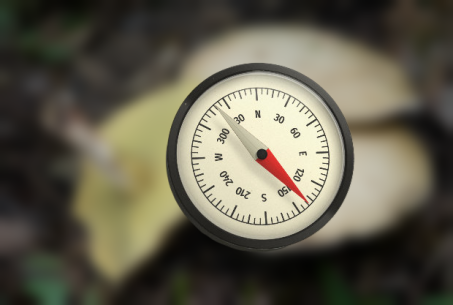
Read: 140,°
